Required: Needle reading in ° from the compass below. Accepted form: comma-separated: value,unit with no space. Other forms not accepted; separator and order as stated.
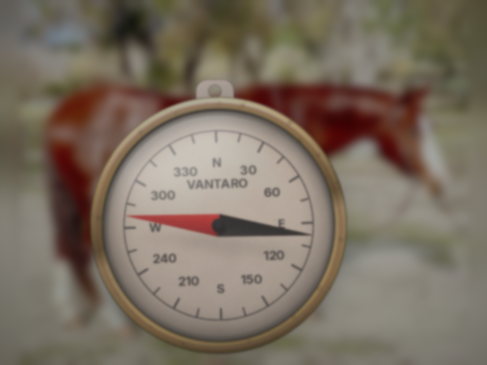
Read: 277.5,°
